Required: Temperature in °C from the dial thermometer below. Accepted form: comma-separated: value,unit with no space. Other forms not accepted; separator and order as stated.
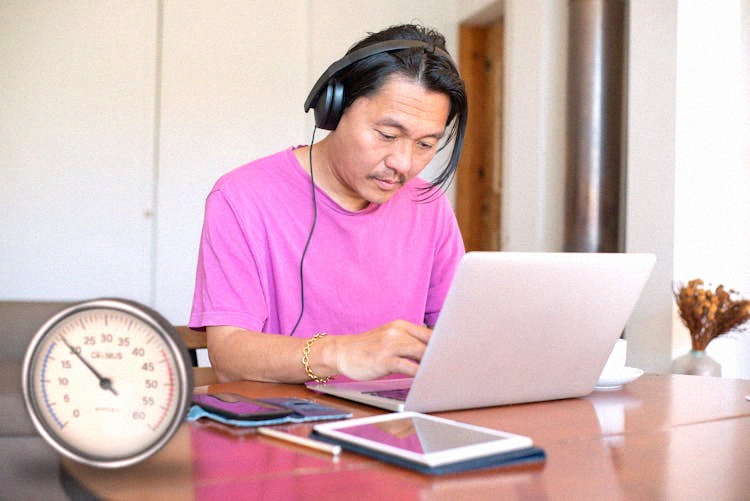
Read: 20,°C
